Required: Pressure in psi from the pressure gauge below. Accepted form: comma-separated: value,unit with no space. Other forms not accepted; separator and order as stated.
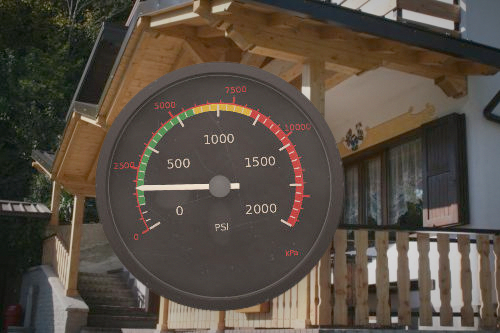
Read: 250,psi
